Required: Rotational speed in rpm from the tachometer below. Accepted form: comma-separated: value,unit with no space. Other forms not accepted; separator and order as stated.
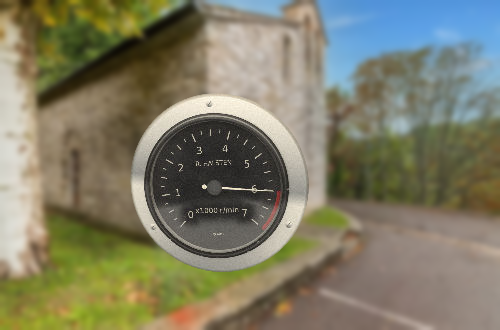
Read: 6000,rpm
